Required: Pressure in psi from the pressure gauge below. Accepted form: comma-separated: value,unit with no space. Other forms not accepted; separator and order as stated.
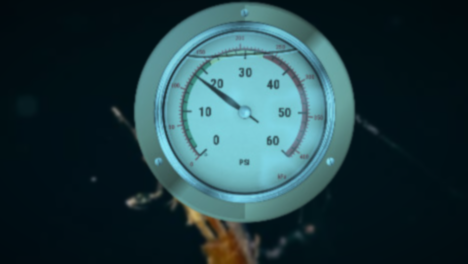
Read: 18,psi
